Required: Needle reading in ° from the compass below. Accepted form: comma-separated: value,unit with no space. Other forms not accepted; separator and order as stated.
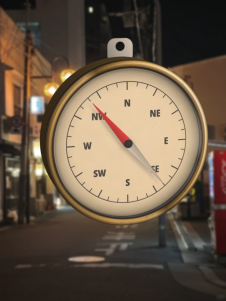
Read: 320,°
